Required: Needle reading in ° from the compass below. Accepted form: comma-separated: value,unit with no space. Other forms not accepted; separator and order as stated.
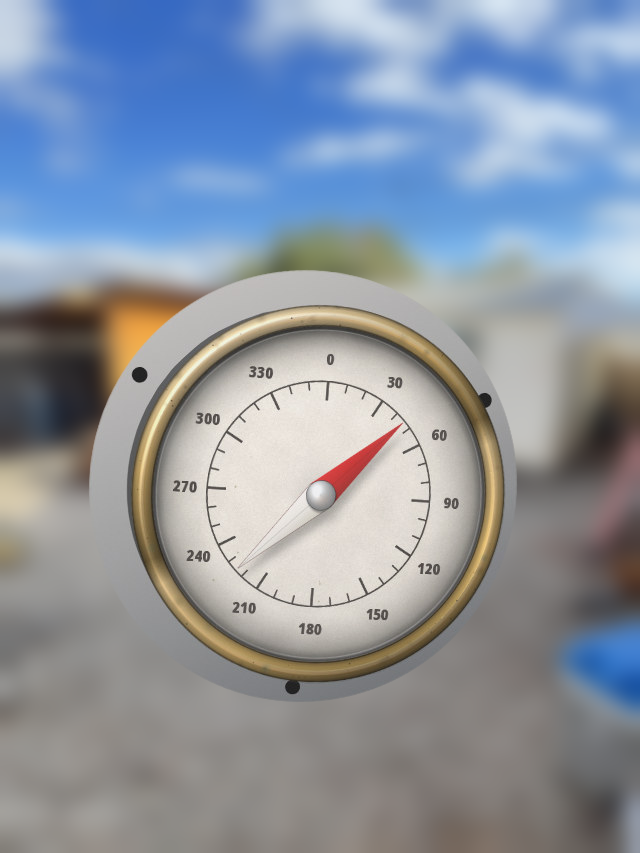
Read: 45,°
